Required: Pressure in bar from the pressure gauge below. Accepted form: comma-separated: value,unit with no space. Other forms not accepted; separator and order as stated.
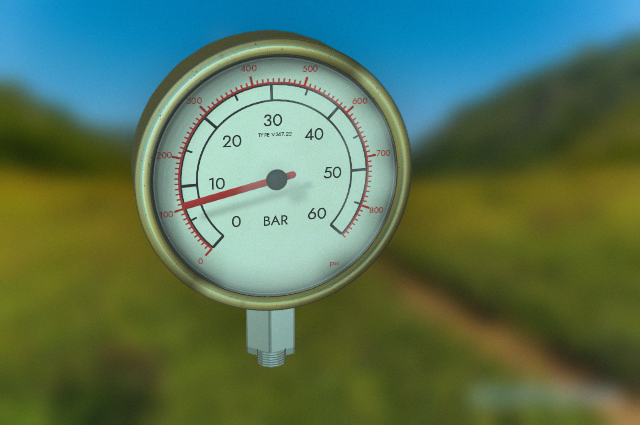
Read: 7.5,bar
